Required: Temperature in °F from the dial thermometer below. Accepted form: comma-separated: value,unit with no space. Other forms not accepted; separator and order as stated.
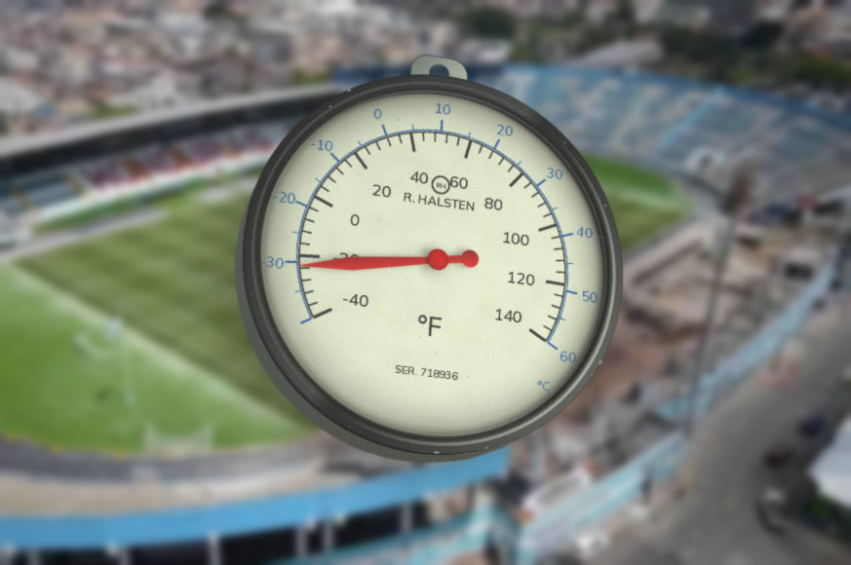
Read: -24,°F
